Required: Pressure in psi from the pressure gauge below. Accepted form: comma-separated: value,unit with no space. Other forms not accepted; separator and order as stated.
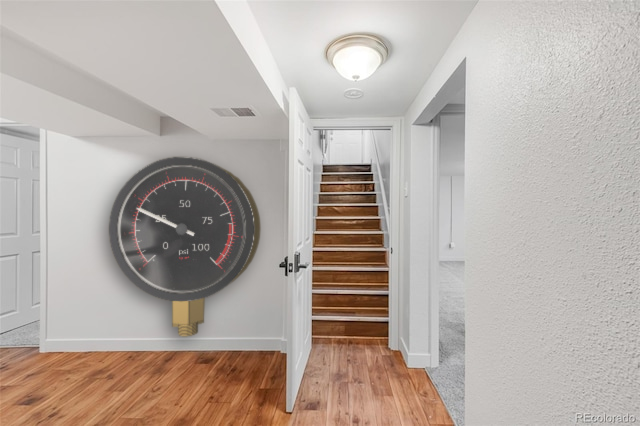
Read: 25,psi
